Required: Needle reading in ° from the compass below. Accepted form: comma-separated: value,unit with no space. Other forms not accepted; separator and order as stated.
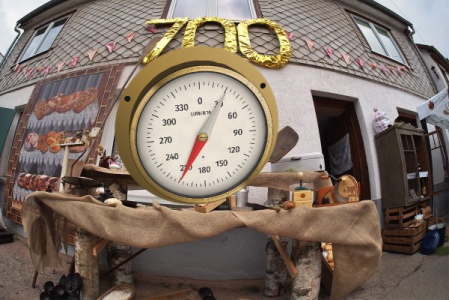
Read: 210,°
